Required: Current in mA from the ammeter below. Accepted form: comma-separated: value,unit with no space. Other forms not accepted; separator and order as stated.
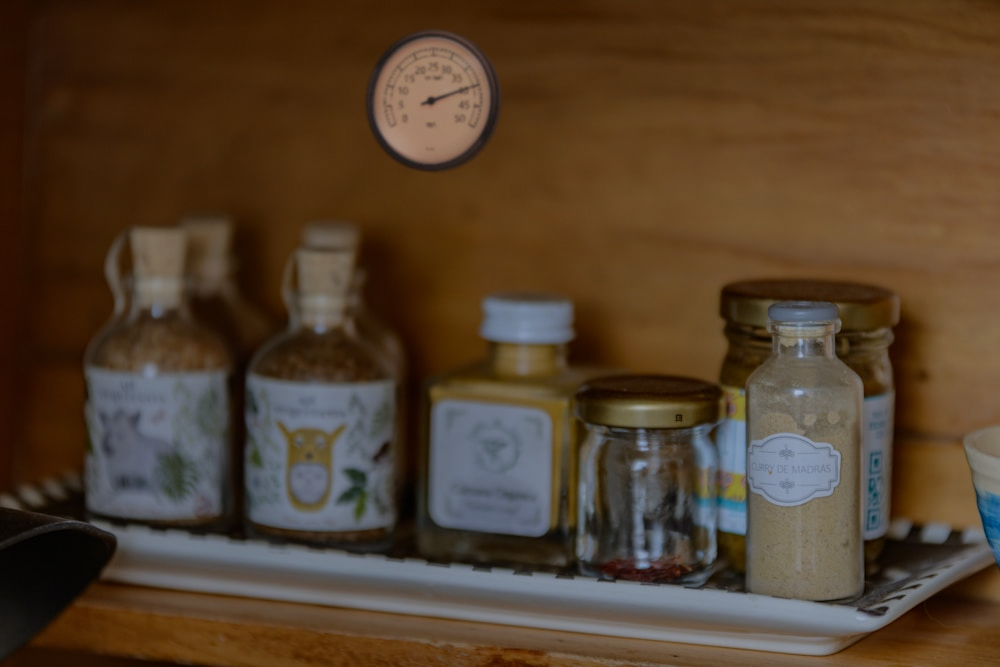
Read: 40,mA
